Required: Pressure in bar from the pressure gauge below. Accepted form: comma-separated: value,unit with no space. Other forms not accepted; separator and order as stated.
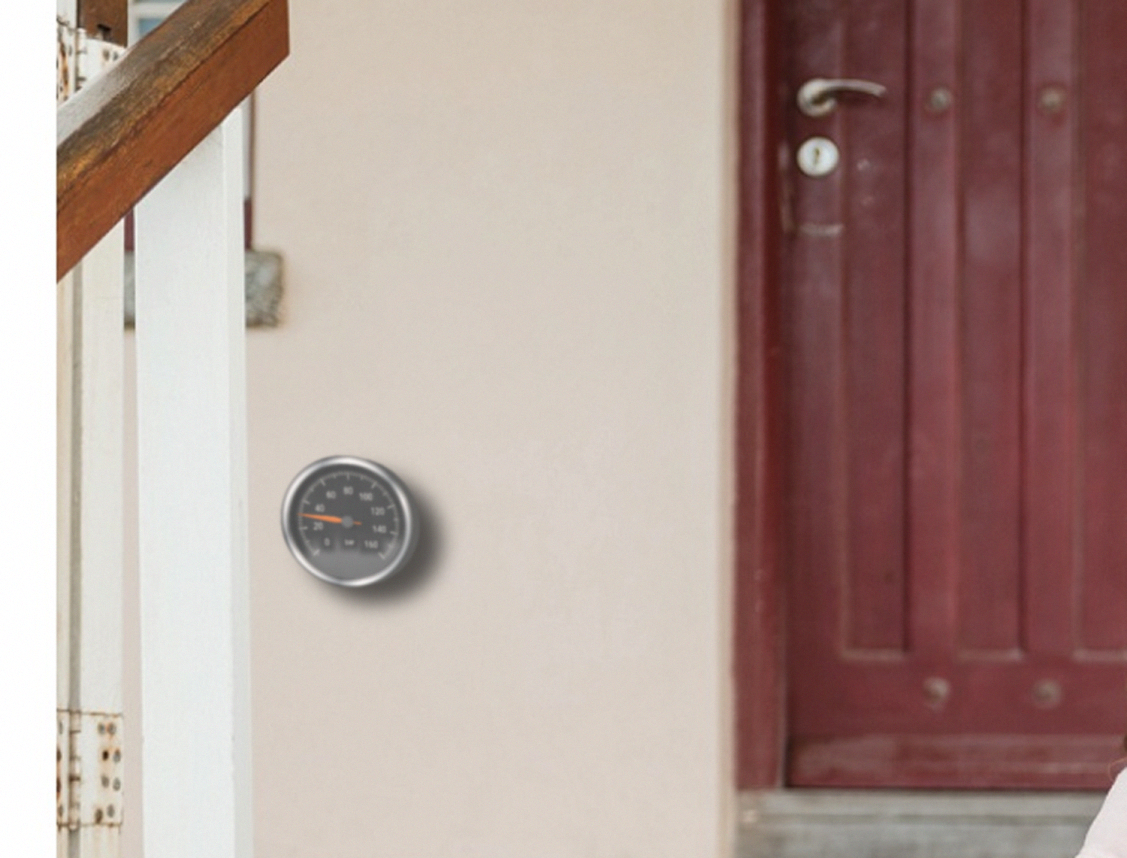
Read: 30,bar
